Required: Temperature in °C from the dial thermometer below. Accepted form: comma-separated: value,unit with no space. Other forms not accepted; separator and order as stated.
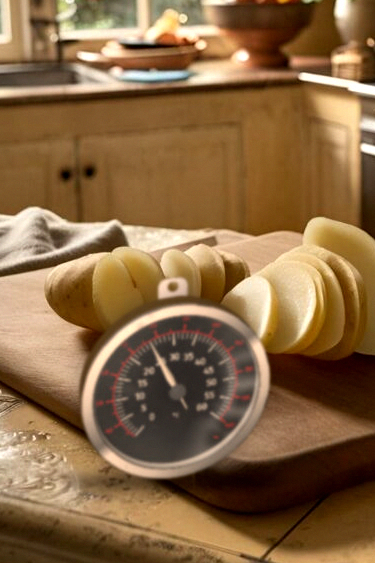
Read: 25,°C
